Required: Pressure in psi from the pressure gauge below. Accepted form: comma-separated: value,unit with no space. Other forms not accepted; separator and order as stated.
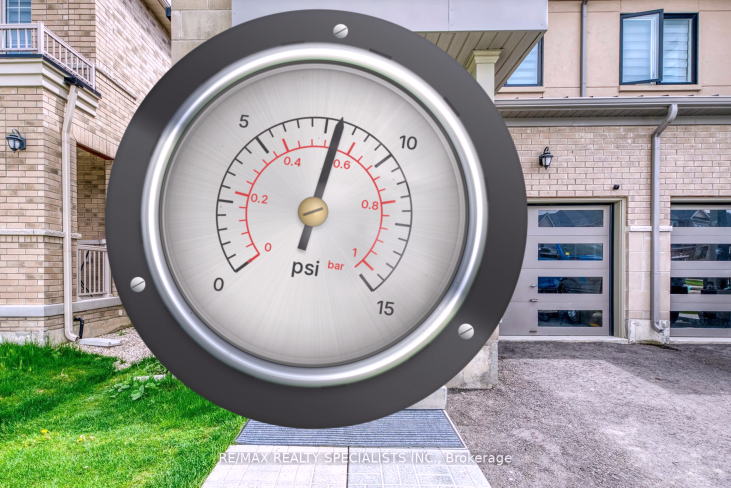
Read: 8,psi
